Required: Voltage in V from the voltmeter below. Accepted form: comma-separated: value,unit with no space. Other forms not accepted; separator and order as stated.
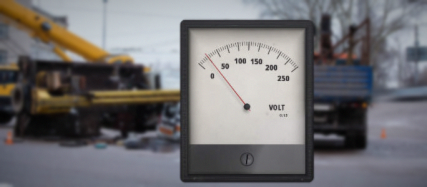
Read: 25,V
